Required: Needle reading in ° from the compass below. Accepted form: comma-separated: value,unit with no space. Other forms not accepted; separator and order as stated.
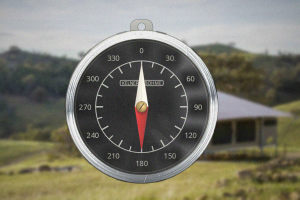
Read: 180,°
